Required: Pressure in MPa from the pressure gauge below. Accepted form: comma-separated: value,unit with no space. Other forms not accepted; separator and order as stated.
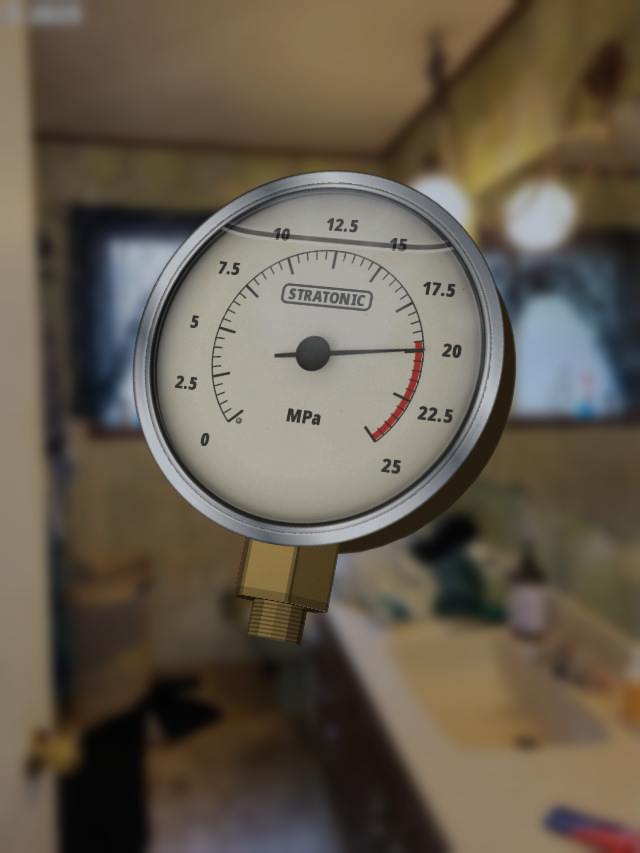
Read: 20,MPa
